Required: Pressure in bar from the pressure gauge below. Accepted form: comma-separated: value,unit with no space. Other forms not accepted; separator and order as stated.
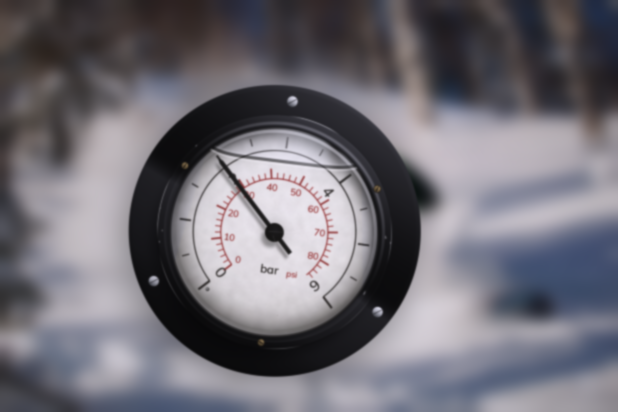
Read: 2,bar
